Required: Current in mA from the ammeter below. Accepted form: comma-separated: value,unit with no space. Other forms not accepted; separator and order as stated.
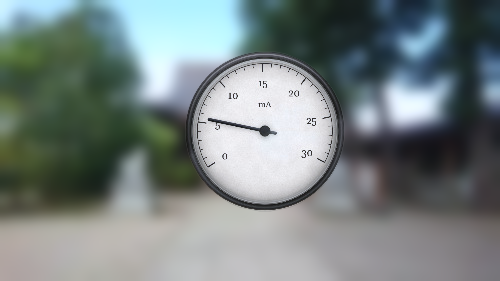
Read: 5.5,mA
